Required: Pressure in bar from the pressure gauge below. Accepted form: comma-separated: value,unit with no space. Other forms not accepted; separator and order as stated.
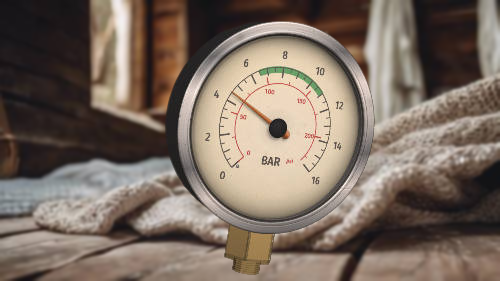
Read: 4.5,bar
